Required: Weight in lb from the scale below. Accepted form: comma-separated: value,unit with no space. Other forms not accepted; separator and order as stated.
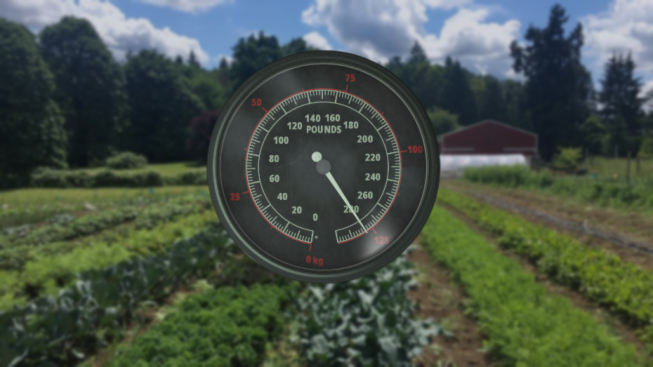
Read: 280,lb
